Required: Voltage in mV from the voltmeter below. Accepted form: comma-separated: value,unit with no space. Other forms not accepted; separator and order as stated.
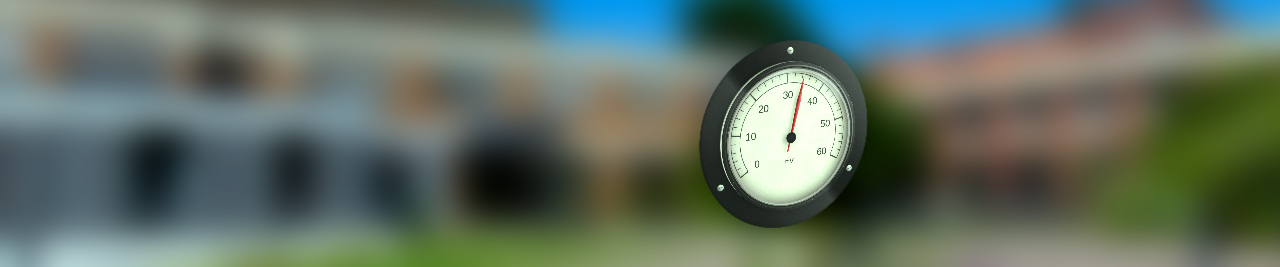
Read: 34,mV
